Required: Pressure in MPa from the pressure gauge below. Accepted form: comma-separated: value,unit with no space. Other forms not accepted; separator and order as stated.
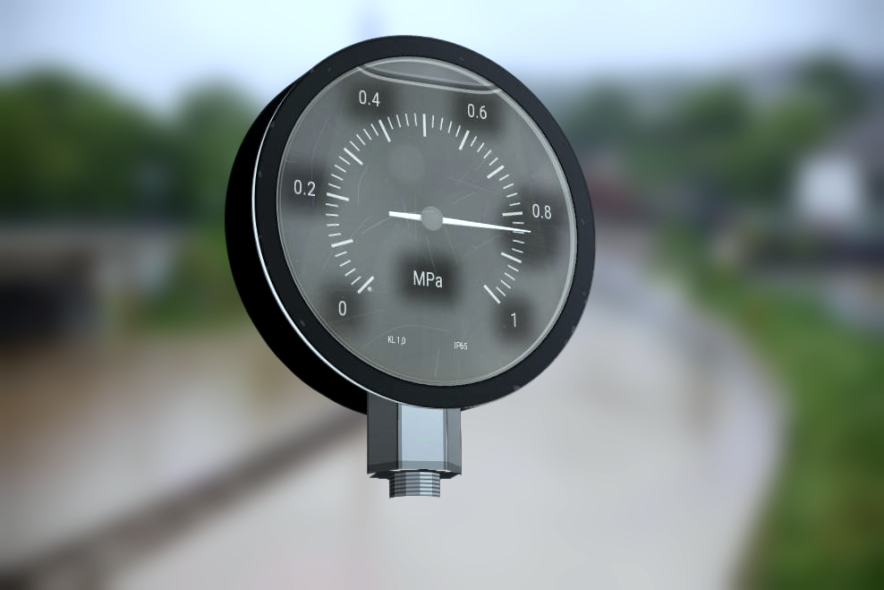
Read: 0.84,MPa
